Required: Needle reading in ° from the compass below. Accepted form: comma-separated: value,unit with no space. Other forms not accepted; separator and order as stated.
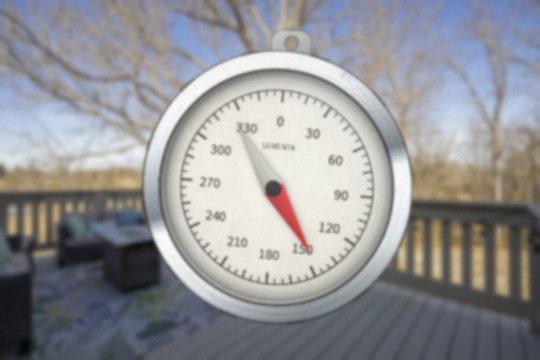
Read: 145,°
